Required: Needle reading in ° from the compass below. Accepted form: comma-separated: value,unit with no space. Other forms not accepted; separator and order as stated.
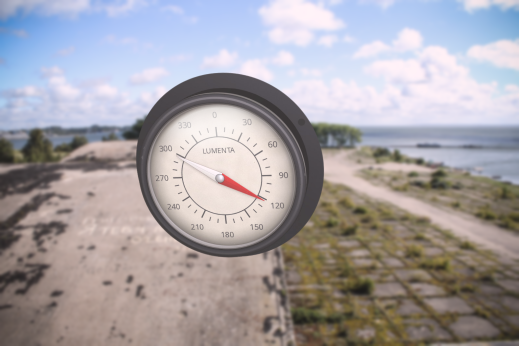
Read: 120,°
